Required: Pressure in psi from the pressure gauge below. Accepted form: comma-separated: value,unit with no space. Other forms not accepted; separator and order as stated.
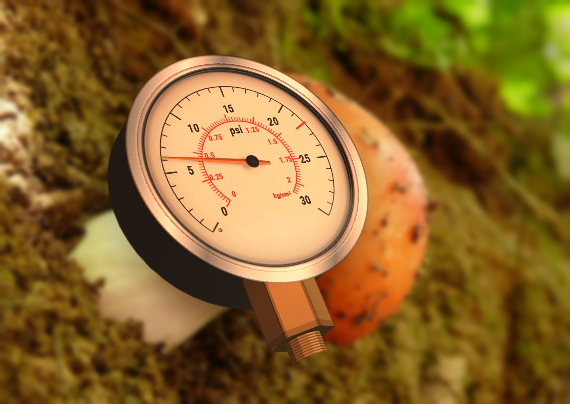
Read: 6,psi
